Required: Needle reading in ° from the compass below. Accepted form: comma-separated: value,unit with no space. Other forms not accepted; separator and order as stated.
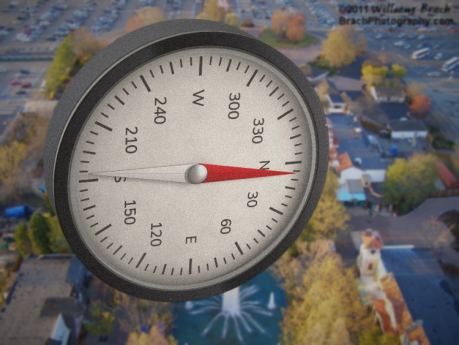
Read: 5,°
